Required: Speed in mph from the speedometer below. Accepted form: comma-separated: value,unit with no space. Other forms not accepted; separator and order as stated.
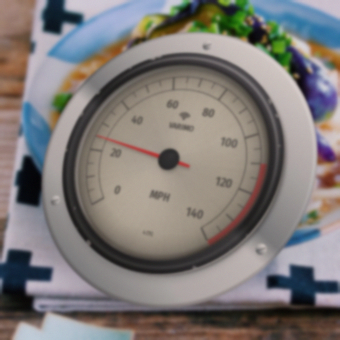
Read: 25,mph
